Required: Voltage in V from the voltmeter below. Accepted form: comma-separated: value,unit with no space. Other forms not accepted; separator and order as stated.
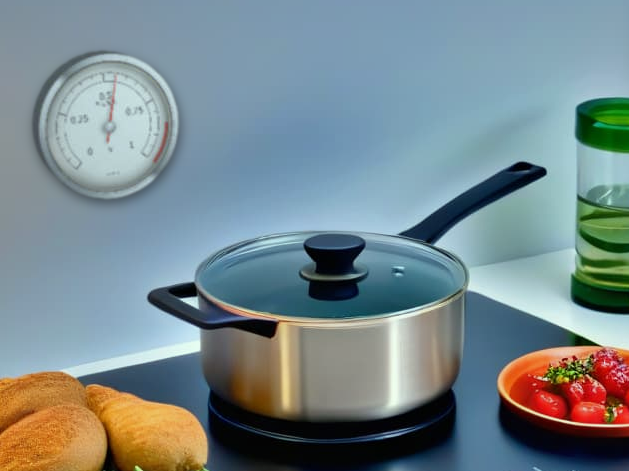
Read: 0.55,V
